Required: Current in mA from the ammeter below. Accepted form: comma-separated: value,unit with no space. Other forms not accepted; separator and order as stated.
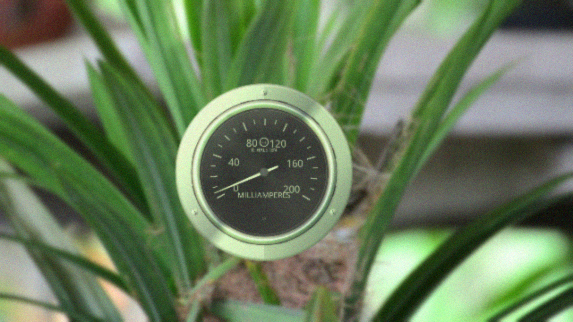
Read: 5,mA
